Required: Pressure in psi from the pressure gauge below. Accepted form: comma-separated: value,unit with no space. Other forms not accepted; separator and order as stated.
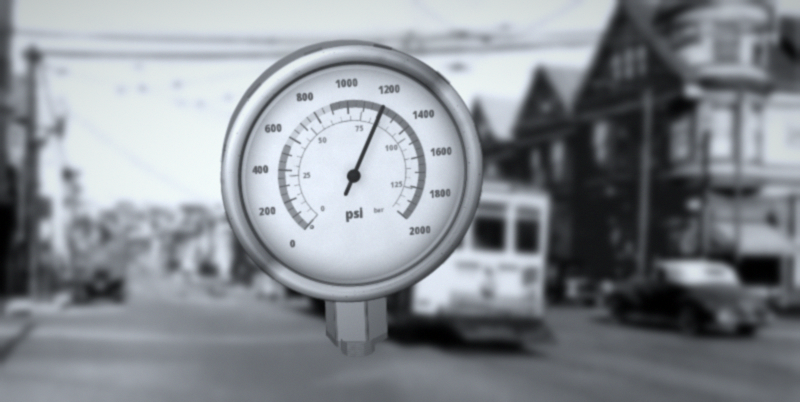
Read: 1200,psi
